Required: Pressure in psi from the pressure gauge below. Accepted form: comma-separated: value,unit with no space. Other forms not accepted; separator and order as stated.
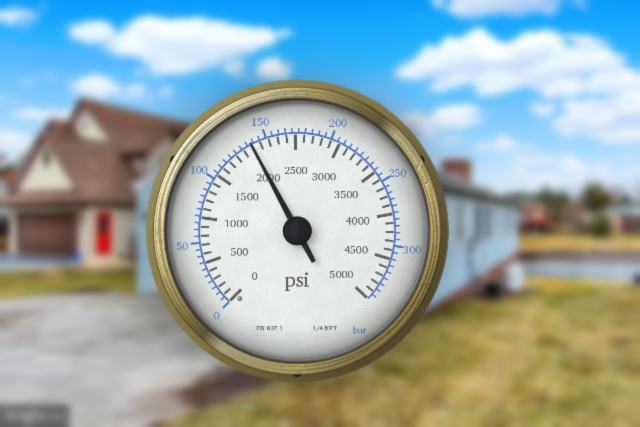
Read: 2000,psi
